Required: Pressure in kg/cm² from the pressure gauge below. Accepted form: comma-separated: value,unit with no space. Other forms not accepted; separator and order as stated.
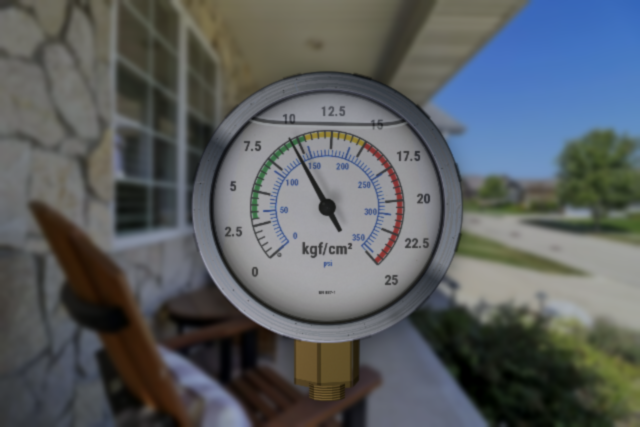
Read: 9.5,kg/cm²
